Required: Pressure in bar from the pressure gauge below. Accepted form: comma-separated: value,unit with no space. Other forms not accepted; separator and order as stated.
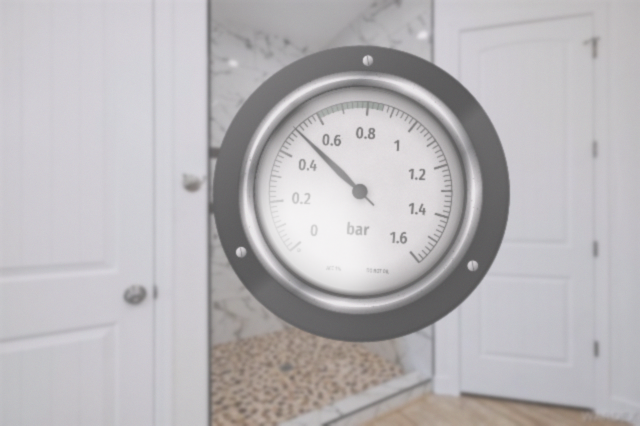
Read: 0.5,bar
